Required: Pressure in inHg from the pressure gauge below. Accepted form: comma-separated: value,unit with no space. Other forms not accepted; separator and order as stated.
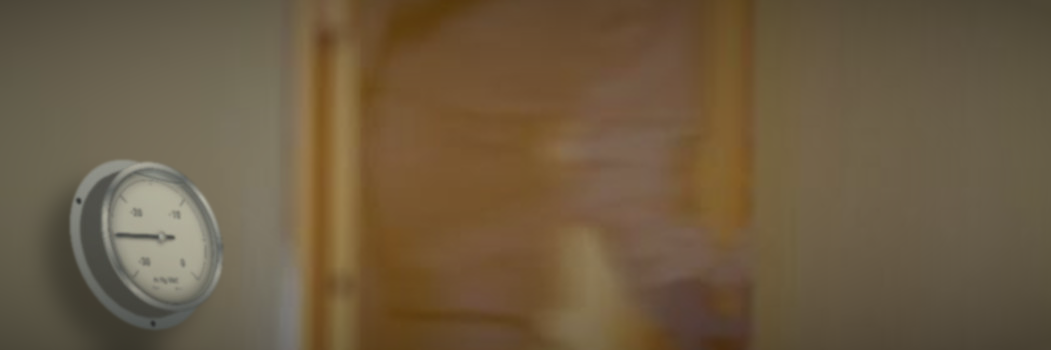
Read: -25,inHg
